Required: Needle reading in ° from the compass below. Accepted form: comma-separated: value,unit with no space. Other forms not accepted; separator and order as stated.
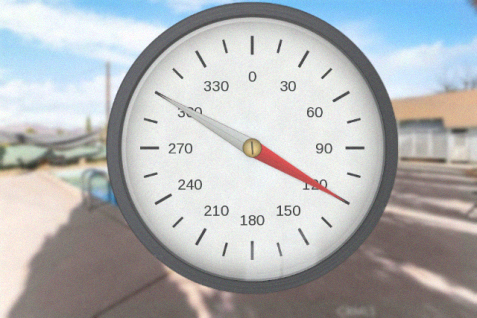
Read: 120,°
